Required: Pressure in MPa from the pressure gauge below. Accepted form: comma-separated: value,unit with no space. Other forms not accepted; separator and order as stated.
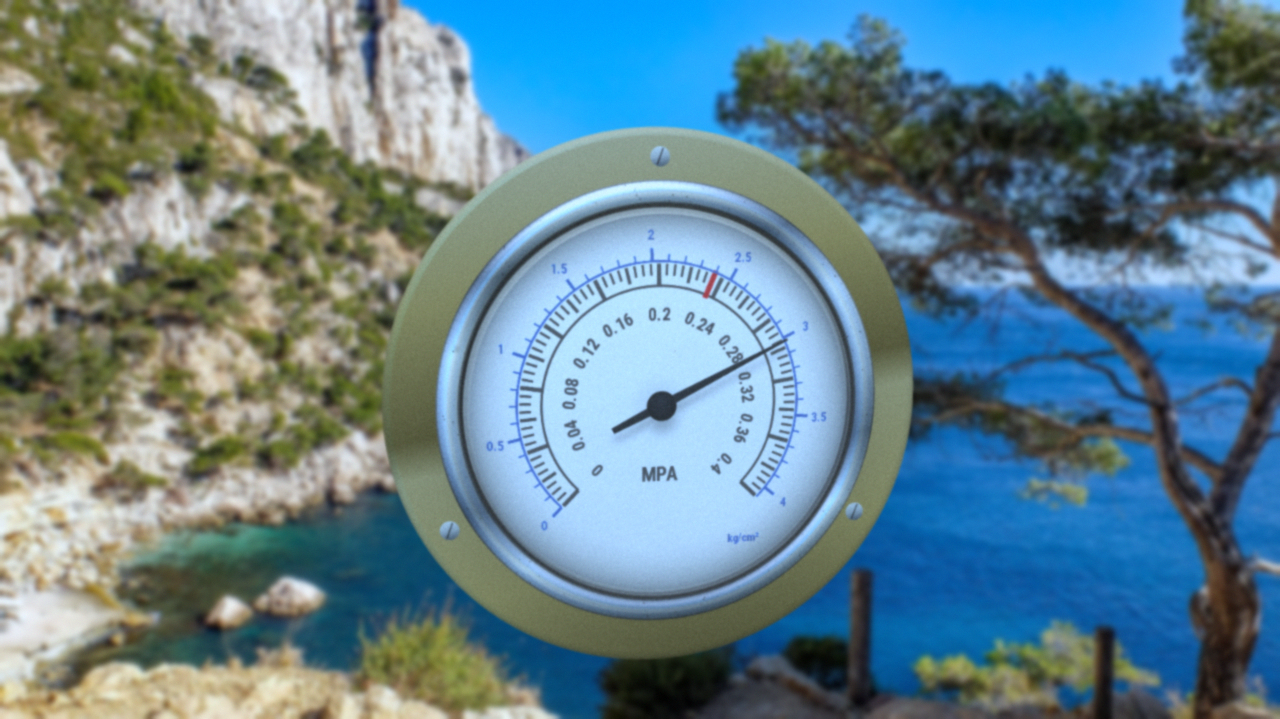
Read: 0.295,MPa
